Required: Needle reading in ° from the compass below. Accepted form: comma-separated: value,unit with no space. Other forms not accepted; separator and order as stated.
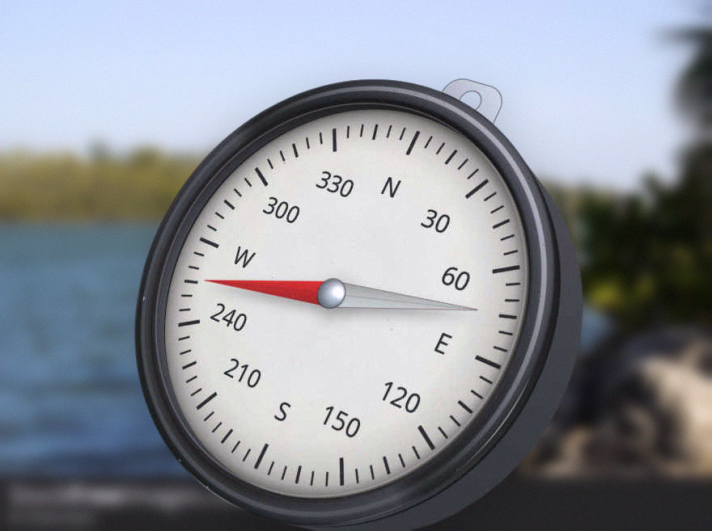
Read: 255,°
